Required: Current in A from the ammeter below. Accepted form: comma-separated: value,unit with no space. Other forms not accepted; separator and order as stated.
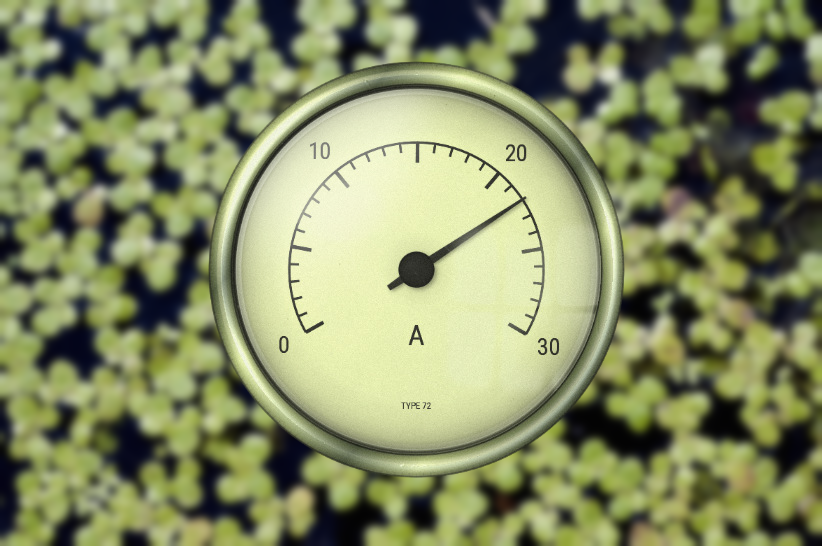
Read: 22,A
